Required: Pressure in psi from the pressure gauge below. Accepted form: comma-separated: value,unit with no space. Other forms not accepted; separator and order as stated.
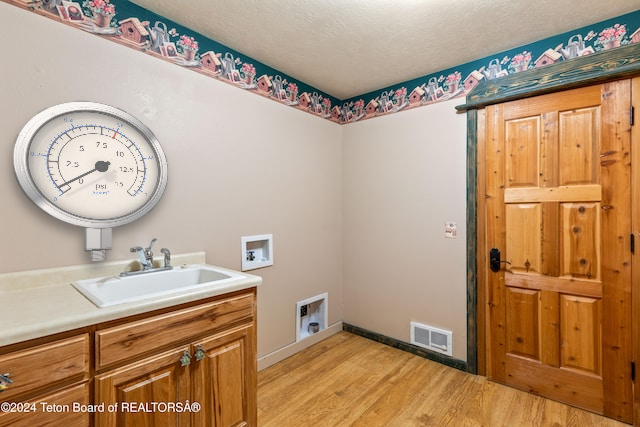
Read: 0.5,psi
